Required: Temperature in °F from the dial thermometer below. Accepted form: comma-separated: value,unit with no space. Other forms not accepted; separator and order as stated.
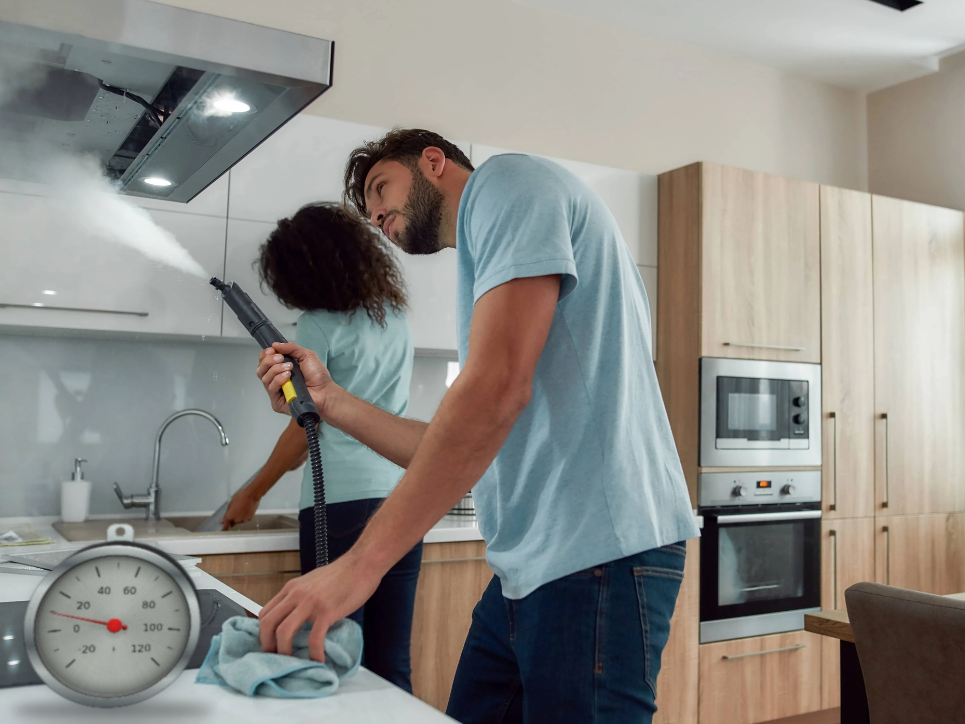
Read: 10,°F
